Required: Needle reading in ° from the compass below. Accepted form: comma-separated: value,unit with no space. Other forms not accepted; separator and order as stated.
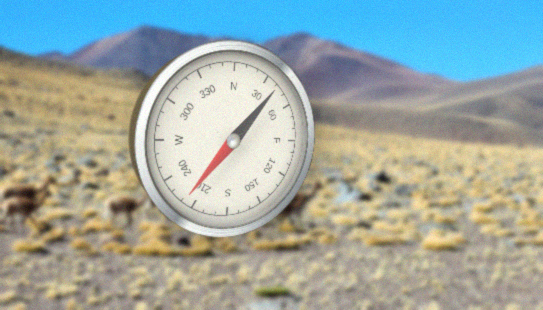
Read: 220,°
